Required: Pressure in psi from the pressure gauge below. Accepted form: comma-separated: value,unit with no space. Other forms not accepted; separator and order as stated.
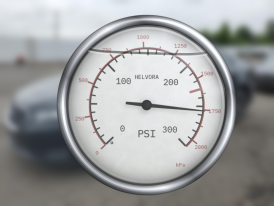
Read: 255,psi
